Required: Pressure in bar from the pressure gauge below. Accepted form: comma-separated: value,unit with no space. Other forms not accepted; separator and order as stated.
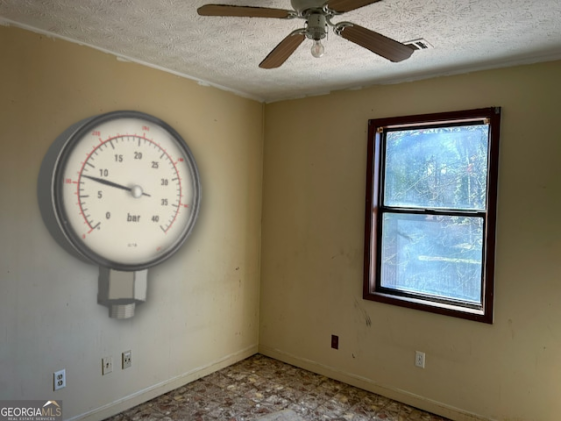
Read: 8,bar
